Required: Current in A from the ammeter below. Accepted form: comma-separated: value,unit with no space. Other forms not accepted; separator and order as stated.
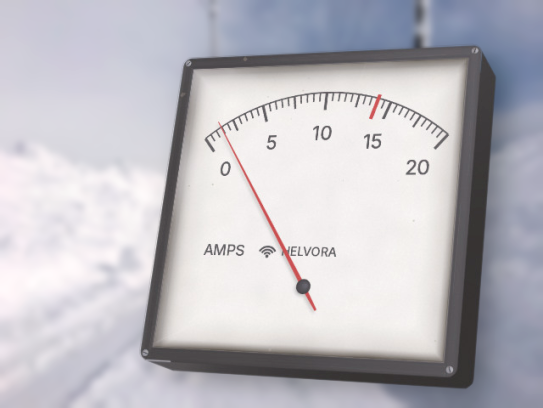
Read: 1.5,A
